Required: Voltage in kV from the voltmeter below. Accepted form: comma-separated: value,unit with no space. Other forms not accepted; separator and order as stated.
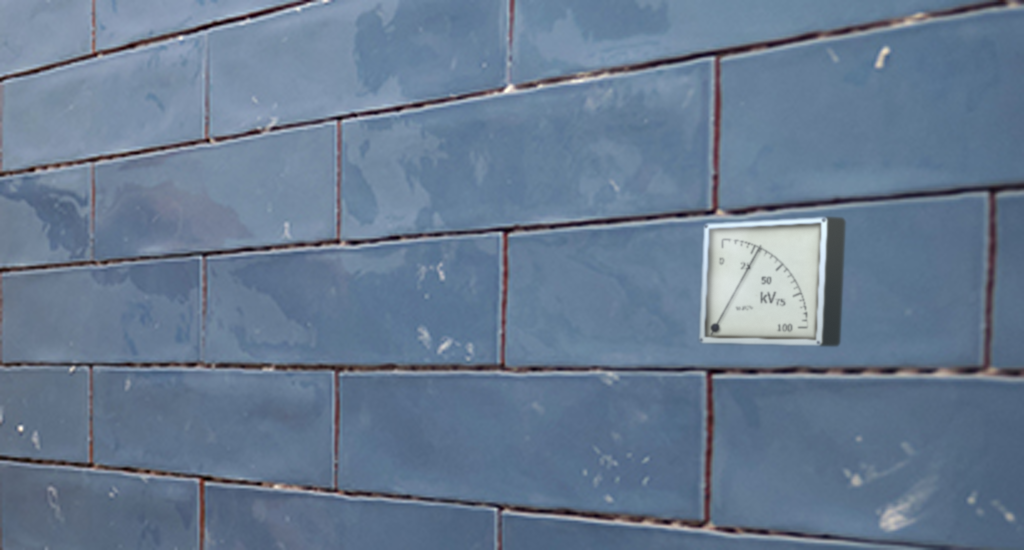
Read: 30,kV
